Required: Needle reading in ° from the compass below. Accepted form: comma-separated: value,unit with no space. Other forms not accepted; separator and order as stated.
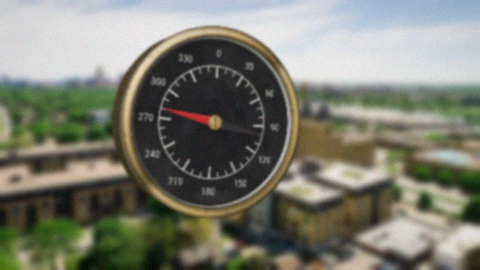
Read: 280,°
